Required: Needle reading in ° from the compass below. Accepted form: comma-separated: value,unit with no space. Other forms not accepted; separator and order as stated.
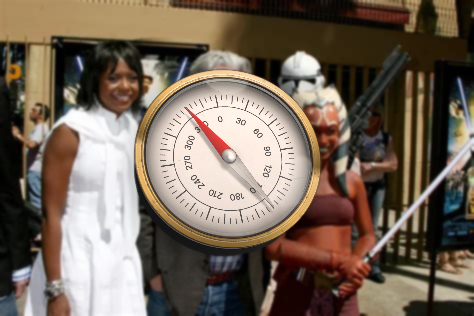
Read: 330,°
